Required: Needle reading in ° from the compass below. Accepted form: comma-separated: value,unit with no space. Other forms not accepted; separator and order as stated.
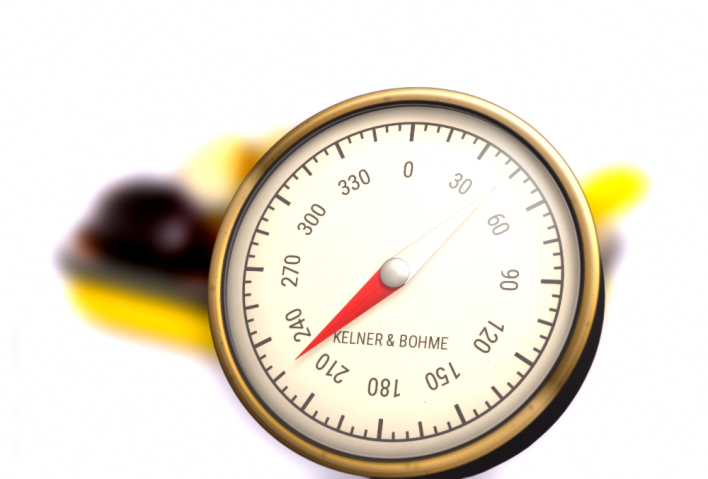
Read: 225,°
